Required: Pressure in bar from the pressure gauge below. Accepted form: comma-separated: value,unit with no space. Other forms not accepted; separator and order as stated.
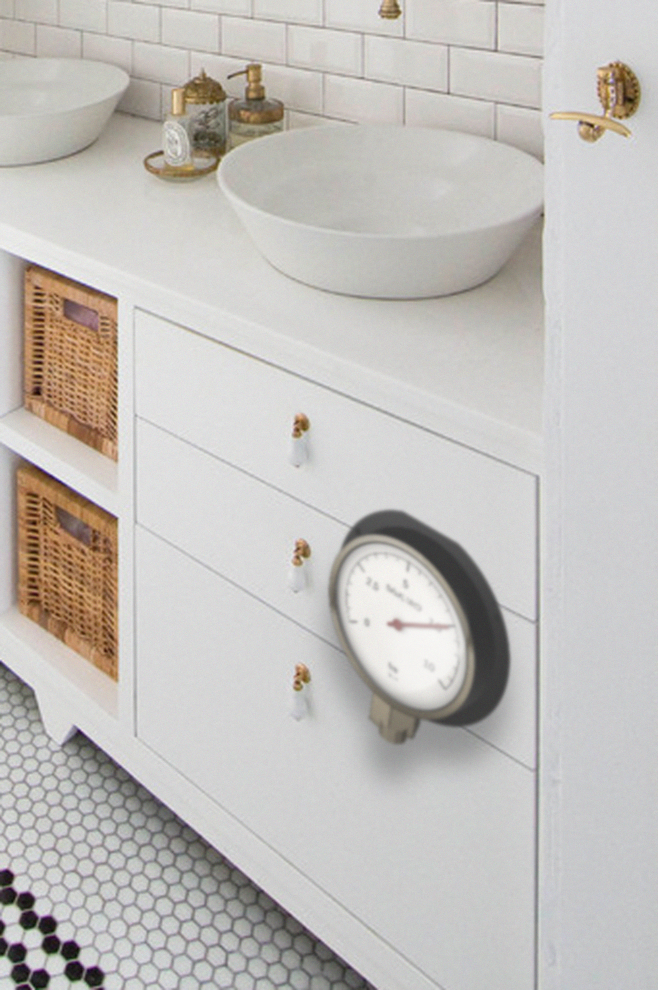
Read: 7.5,bar
